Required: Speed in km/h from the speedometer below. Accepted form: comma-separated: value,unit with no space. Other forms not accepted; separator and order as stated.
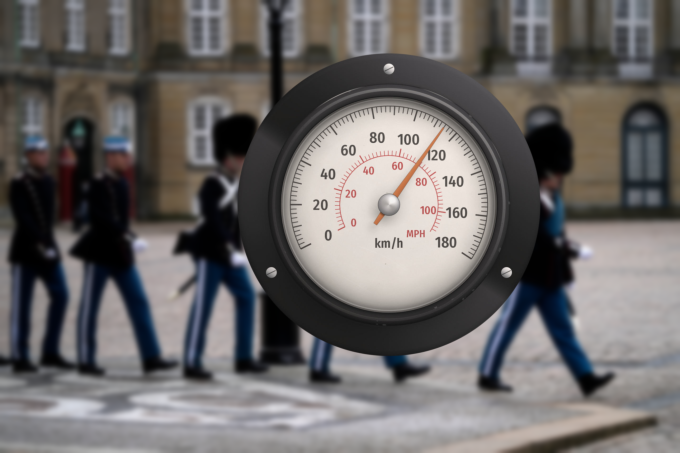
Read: 114,km/h
